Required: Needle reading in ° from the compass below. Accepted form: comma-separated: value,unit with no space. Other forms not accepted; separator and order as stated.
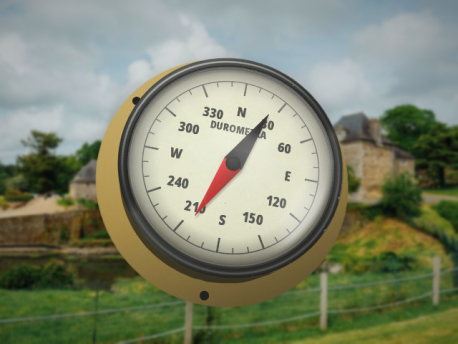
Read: 205,°
